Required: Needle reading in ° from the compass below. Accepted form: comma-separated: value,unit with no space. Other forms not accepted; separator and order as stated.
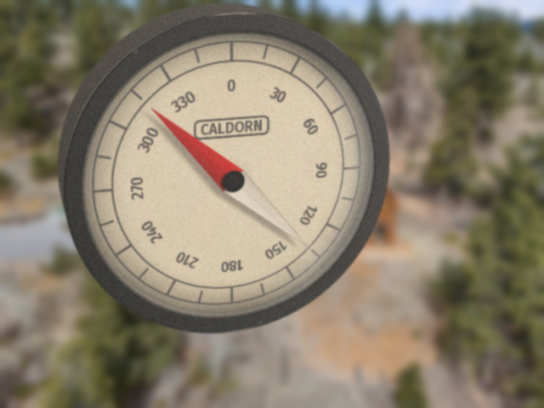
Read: 315,°
